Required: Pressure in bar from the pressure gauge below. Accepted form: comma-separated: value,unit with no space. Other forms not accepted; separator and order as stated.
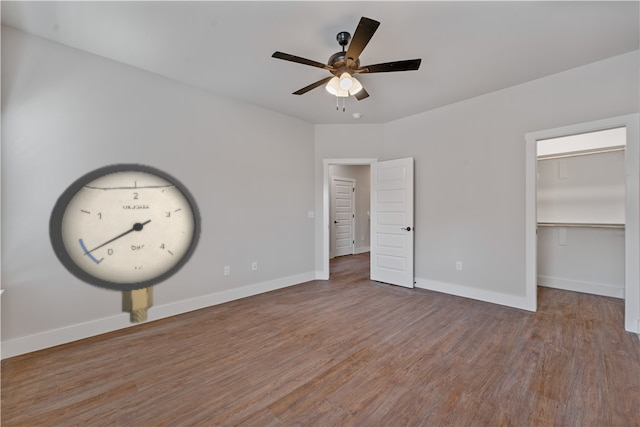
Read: 0.25,bar
